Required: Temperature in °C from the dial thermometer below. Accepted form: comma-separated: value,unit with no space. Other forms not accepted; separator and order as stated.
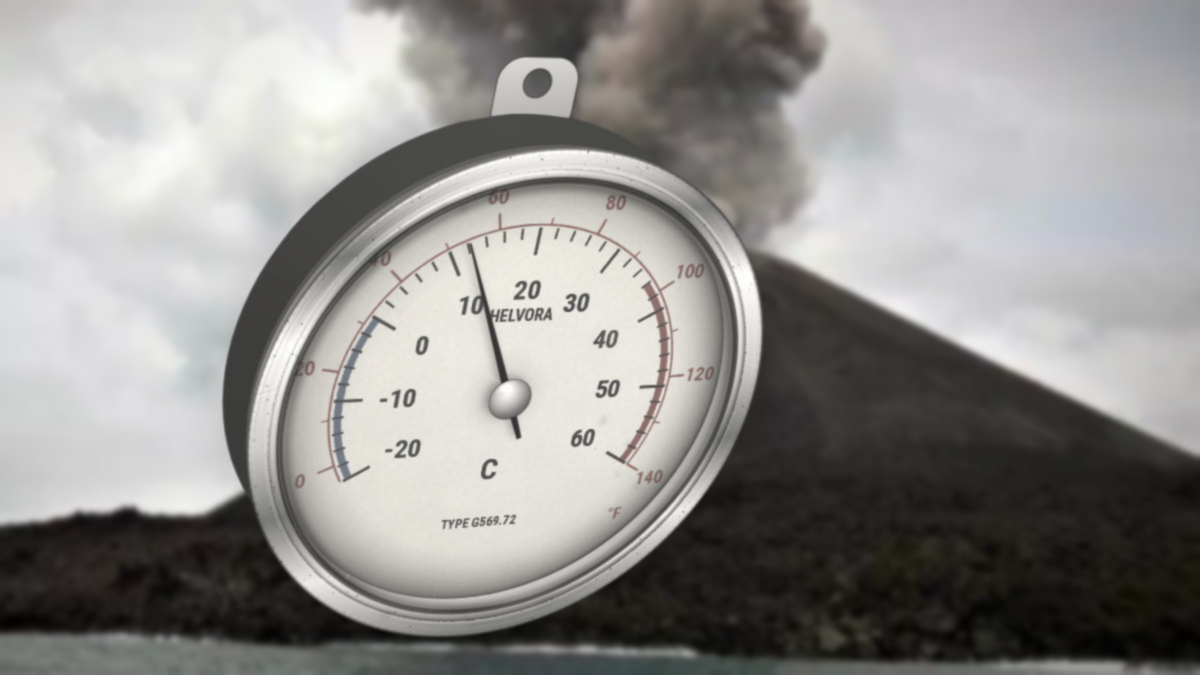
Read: 12,°C
